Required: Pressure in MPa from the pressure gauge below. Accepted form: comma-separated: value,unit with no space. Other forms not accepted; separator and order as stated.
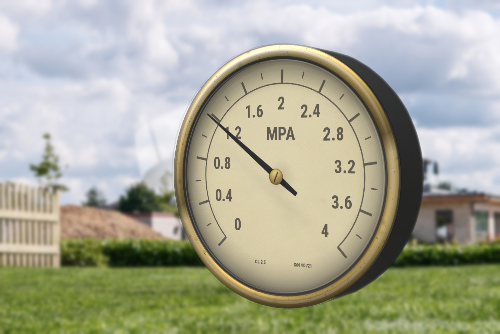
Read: 1.2,MPa
